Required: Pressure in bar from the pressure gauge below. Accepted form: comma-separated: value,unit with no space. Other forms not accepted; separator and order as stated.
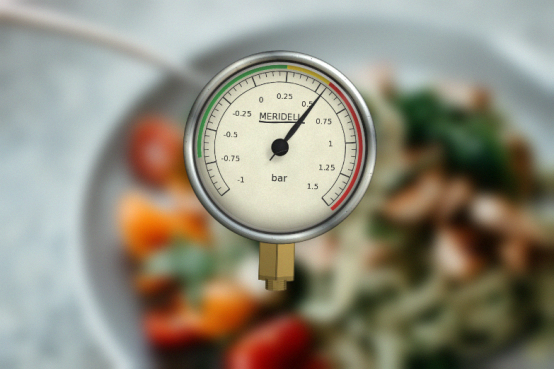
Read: 0.55,bar
